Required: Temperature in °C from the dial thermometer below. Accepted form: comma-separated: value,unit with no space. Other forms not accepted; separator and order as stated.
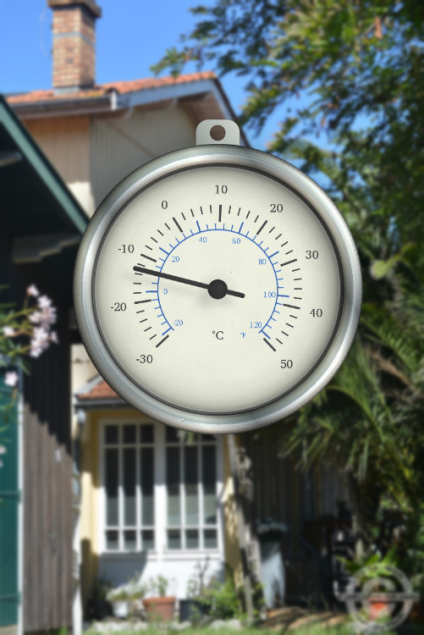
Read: -13,°C
